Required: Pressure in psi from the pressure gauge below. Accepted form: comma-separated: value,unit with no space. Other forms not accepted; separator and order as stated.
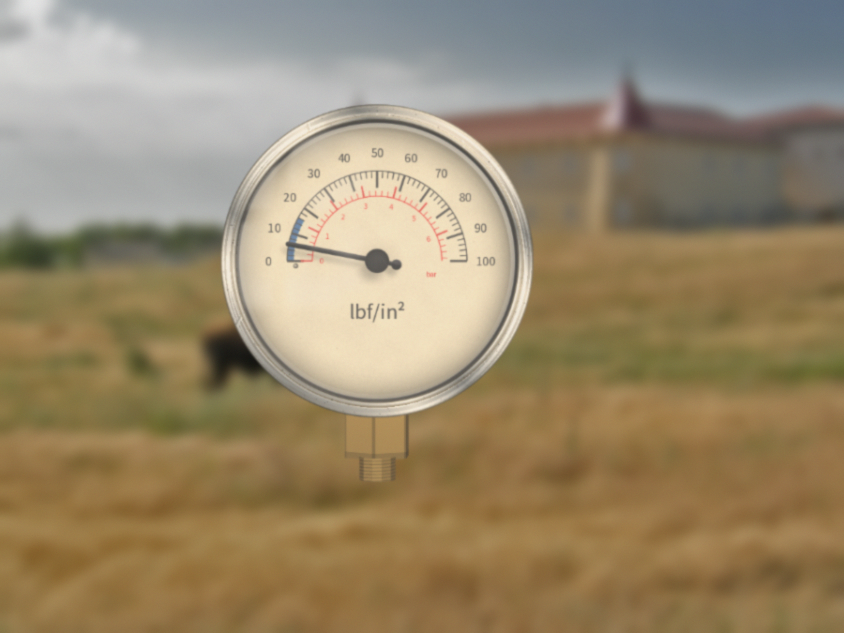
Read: 6,psi
